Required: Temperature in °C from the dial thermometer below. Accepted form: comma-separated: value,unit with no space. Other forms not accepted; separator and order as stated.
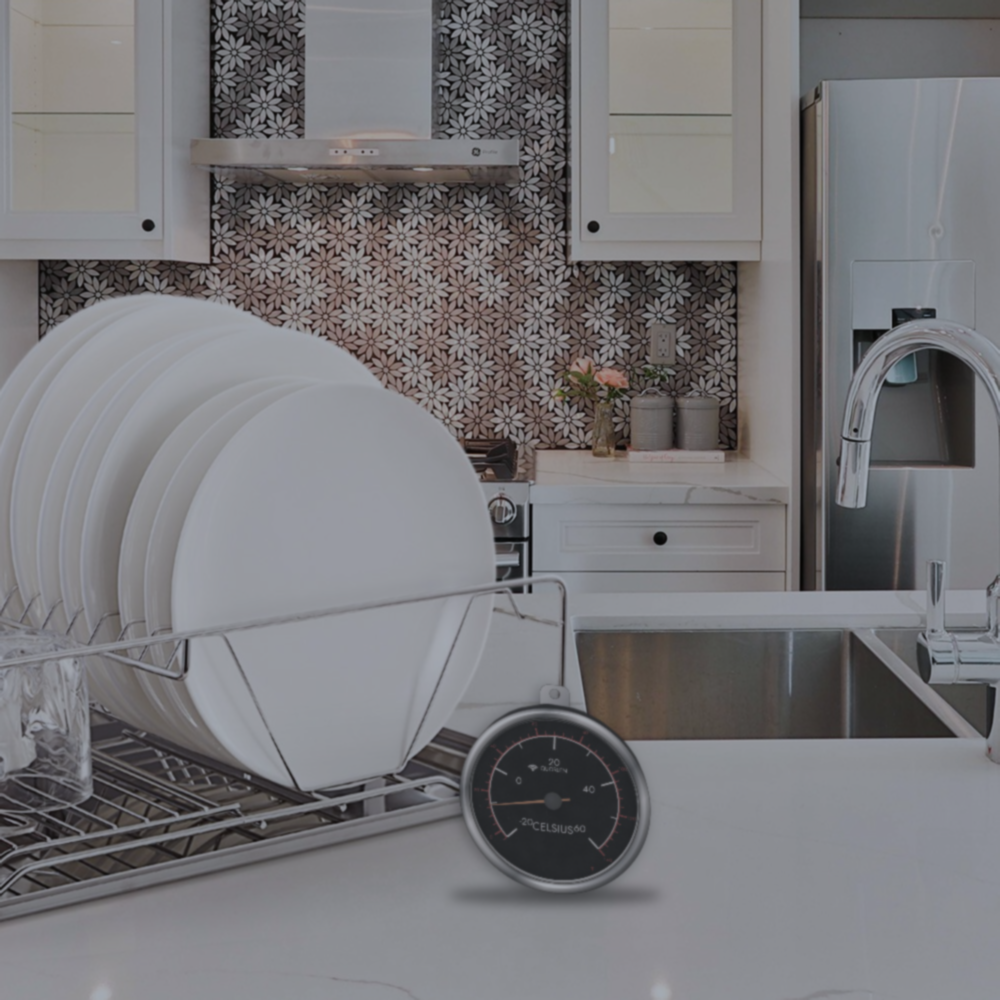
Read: -10,°C
